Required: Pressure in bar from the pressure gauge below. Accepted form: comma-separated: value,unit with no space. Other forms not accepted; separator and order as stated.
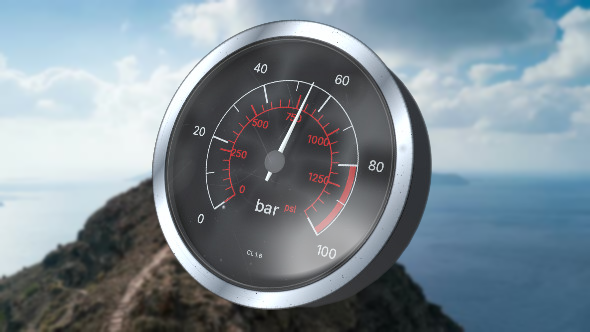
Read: 55,bar
